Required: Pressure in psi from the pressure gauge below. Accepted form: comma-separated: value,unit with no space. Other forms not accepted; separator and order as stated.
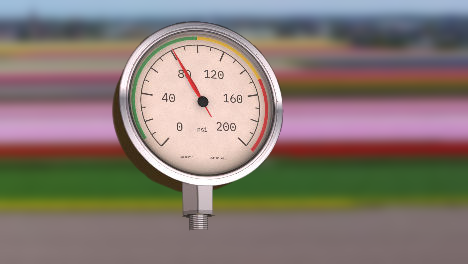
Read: 80,psi
